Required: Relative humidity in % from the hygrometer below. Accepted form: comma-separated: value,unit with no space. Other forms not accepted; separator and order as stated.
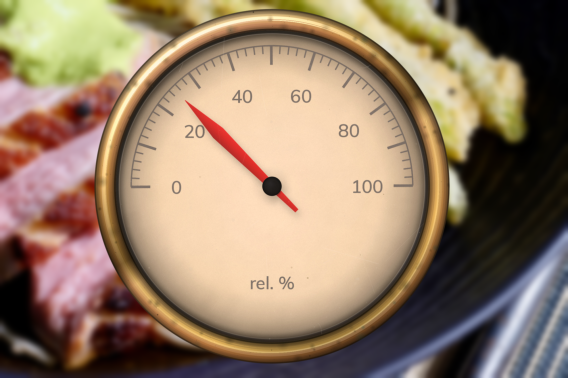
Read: 25,%
